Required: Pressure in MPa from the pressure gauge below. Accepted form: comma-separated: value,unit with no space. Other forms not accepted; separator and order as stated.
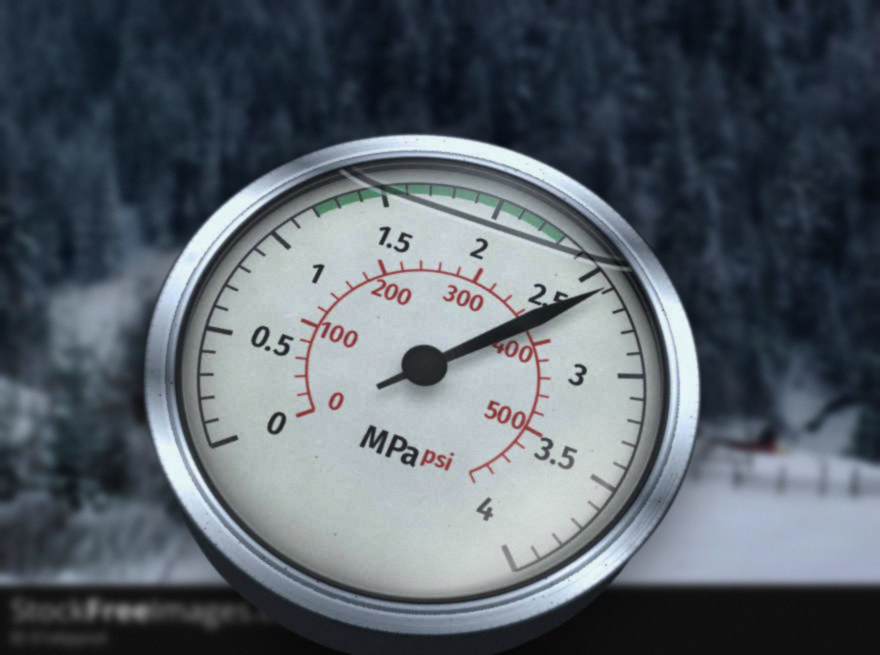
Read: 2.6,MPa
